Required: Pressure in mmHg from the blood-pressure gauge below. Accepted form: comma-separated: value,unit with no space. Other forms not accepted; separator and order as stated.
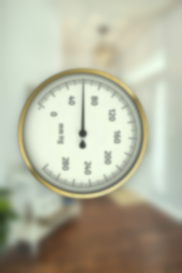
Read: 60,mmHg
